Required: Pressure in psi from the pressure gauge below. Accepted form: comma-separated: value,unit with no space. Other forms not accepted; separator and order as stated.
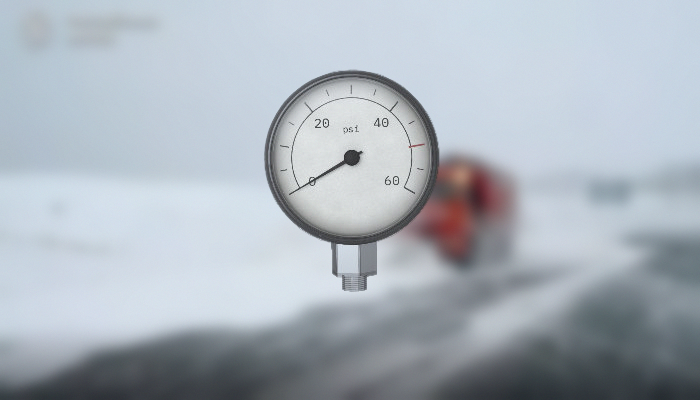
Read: 0,psi
